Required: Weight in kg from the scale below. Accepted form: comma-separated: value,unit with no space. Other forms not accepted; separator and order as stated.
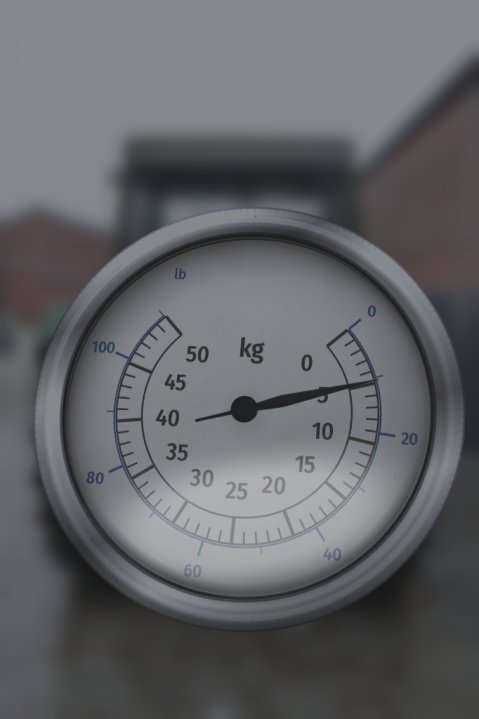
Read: 5,kg
